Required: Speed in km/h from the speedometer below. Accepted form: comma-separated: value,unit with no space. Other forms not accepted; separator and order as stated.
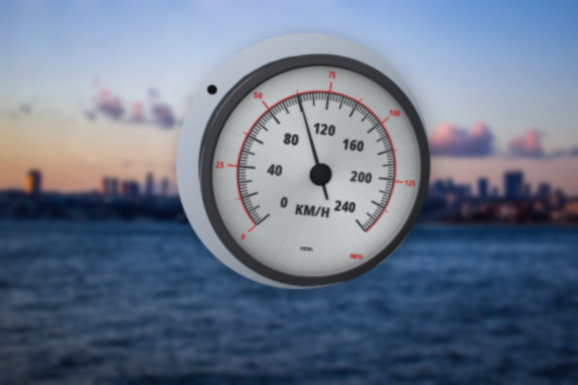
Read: 100,km/h
